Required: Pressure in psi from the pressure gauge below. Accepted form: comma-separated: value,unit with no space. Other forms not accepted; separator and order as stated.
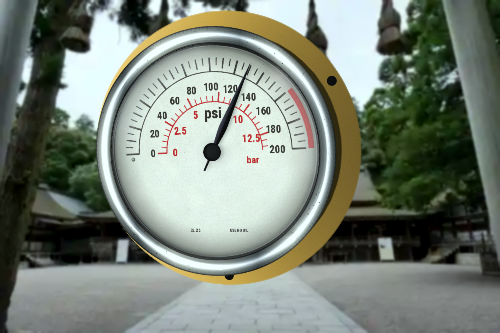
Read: 130,psi
